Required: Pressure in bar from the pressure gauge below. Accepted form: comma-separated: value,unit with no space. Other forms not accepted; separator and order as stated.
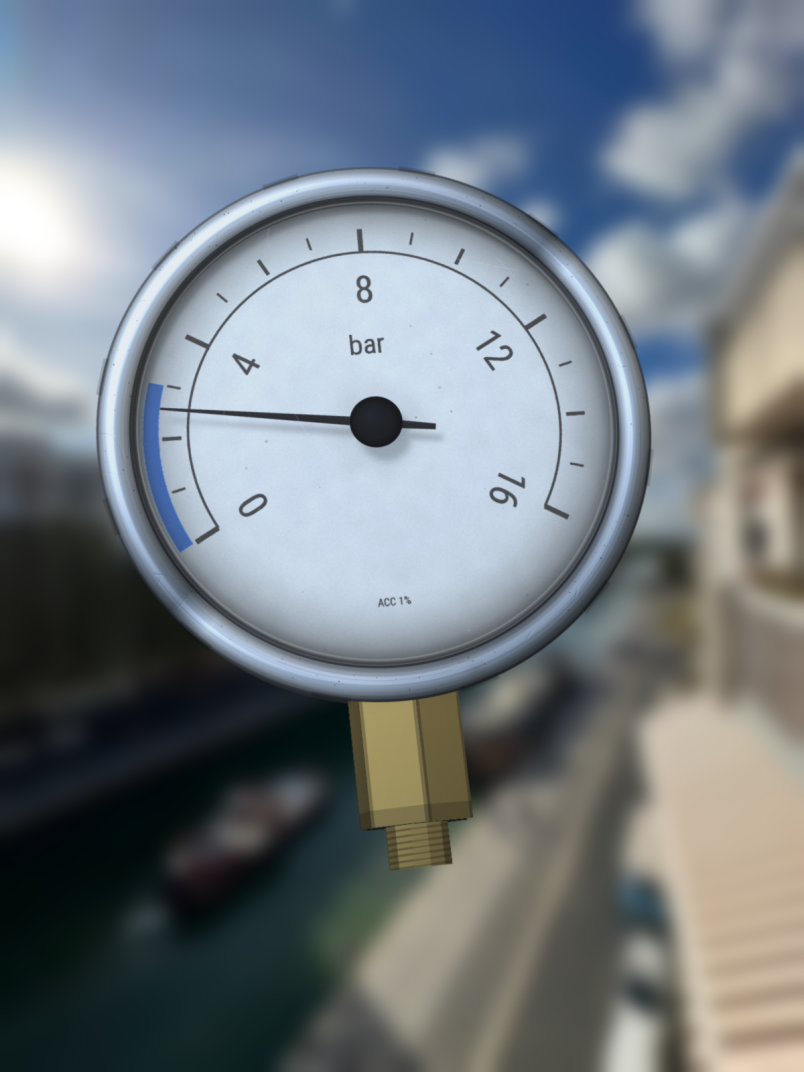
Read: 2.5,bar
